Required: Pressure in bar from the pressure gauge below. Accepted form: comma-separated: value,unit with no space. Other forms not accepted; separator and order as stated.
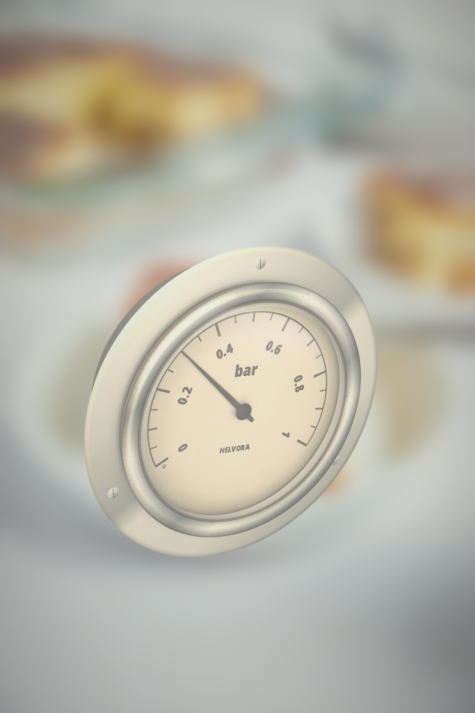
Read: 0.3,bar
